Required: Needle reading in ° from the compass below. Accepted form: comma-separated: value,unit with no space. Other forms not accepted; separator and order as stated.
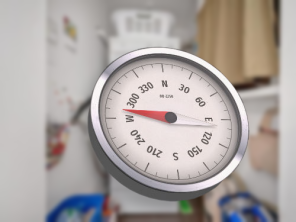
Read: 280,°
